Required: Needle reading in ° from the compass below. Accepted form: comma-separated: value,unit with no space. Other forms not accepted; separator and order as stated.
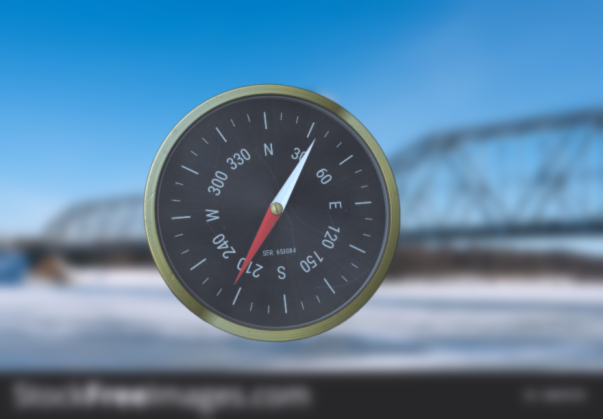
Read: 215,°
